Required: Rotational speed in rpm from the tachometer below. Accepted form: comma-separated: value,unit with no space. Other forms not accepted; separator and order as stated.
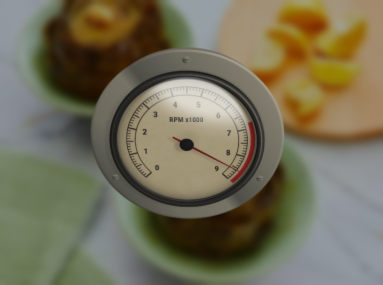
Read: 8500,rpm
